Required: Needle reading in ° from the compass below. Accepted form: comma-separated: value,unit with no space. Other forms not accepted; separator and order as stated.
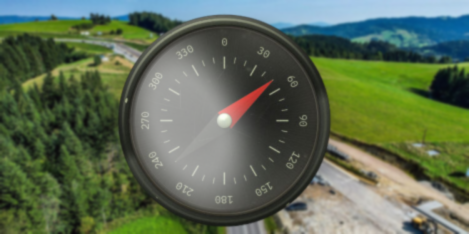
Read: 50,°
